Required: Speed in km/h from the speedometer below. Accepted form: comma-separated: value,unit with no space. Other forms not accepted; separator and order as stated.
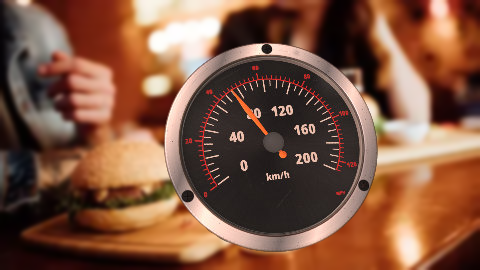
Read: 75,km/h
